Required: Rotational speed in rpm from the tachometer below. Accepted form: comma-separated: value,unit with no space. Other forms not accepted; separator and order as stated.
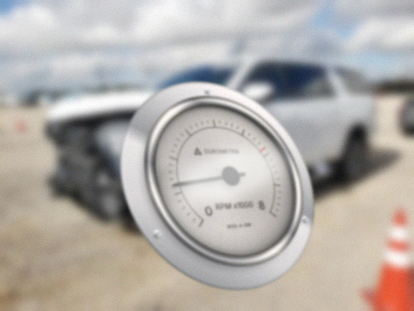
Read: 1200,rpm
